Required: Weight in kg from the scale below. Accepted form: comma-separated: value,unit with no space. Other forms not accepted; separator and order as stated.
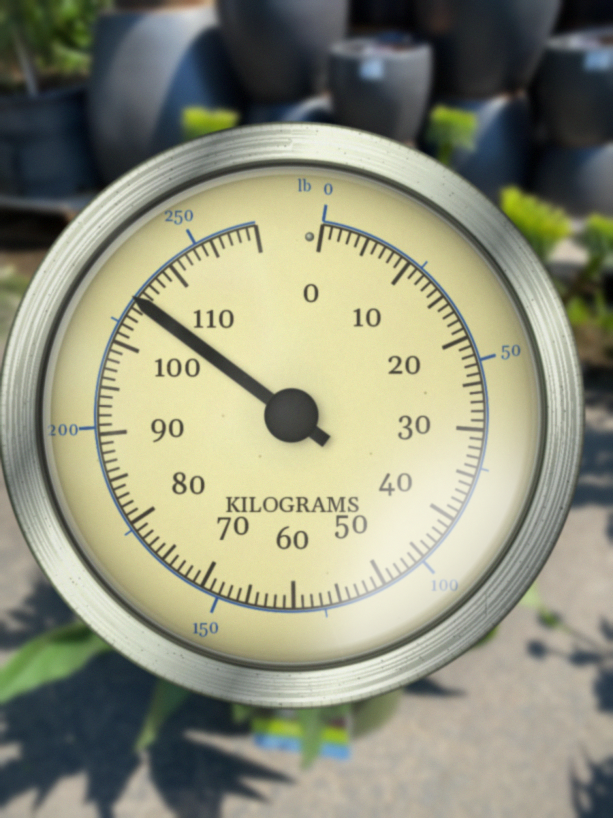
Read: 105,kg
